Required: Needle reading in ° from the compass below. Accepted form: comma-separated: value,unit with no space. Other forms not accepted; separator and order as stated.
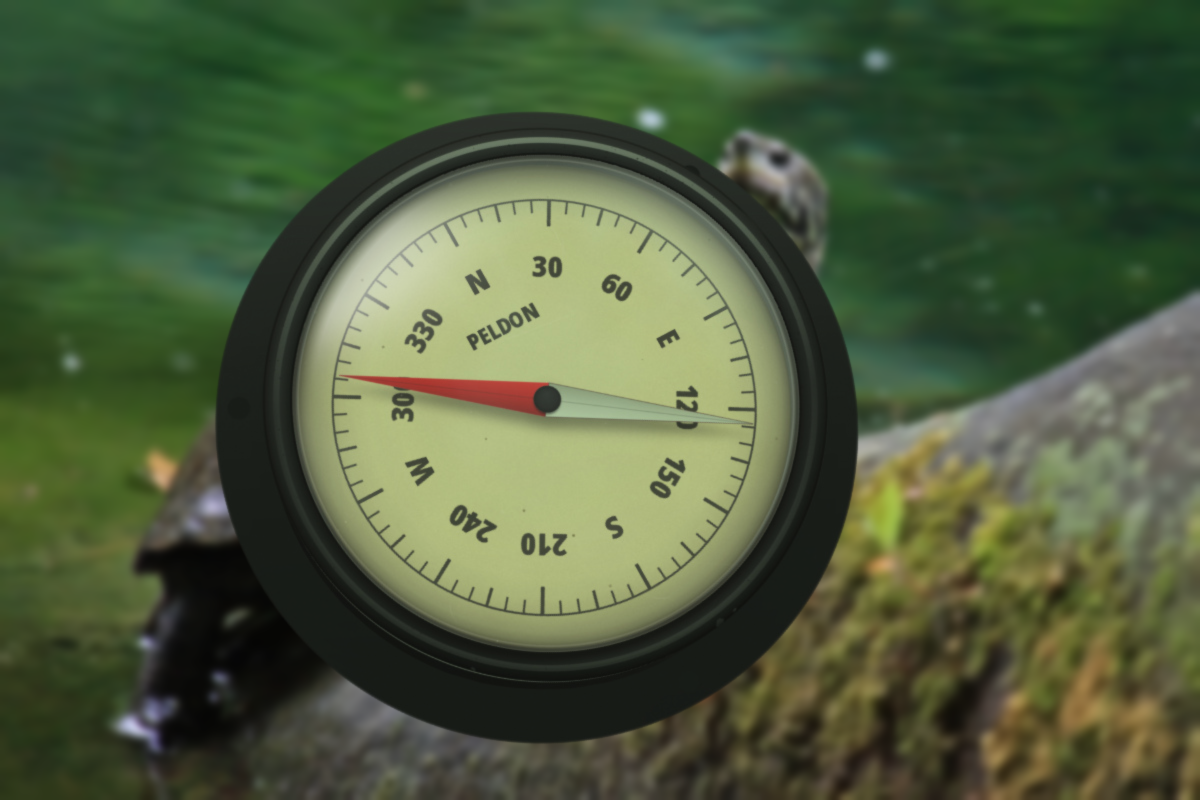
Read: 305,°
